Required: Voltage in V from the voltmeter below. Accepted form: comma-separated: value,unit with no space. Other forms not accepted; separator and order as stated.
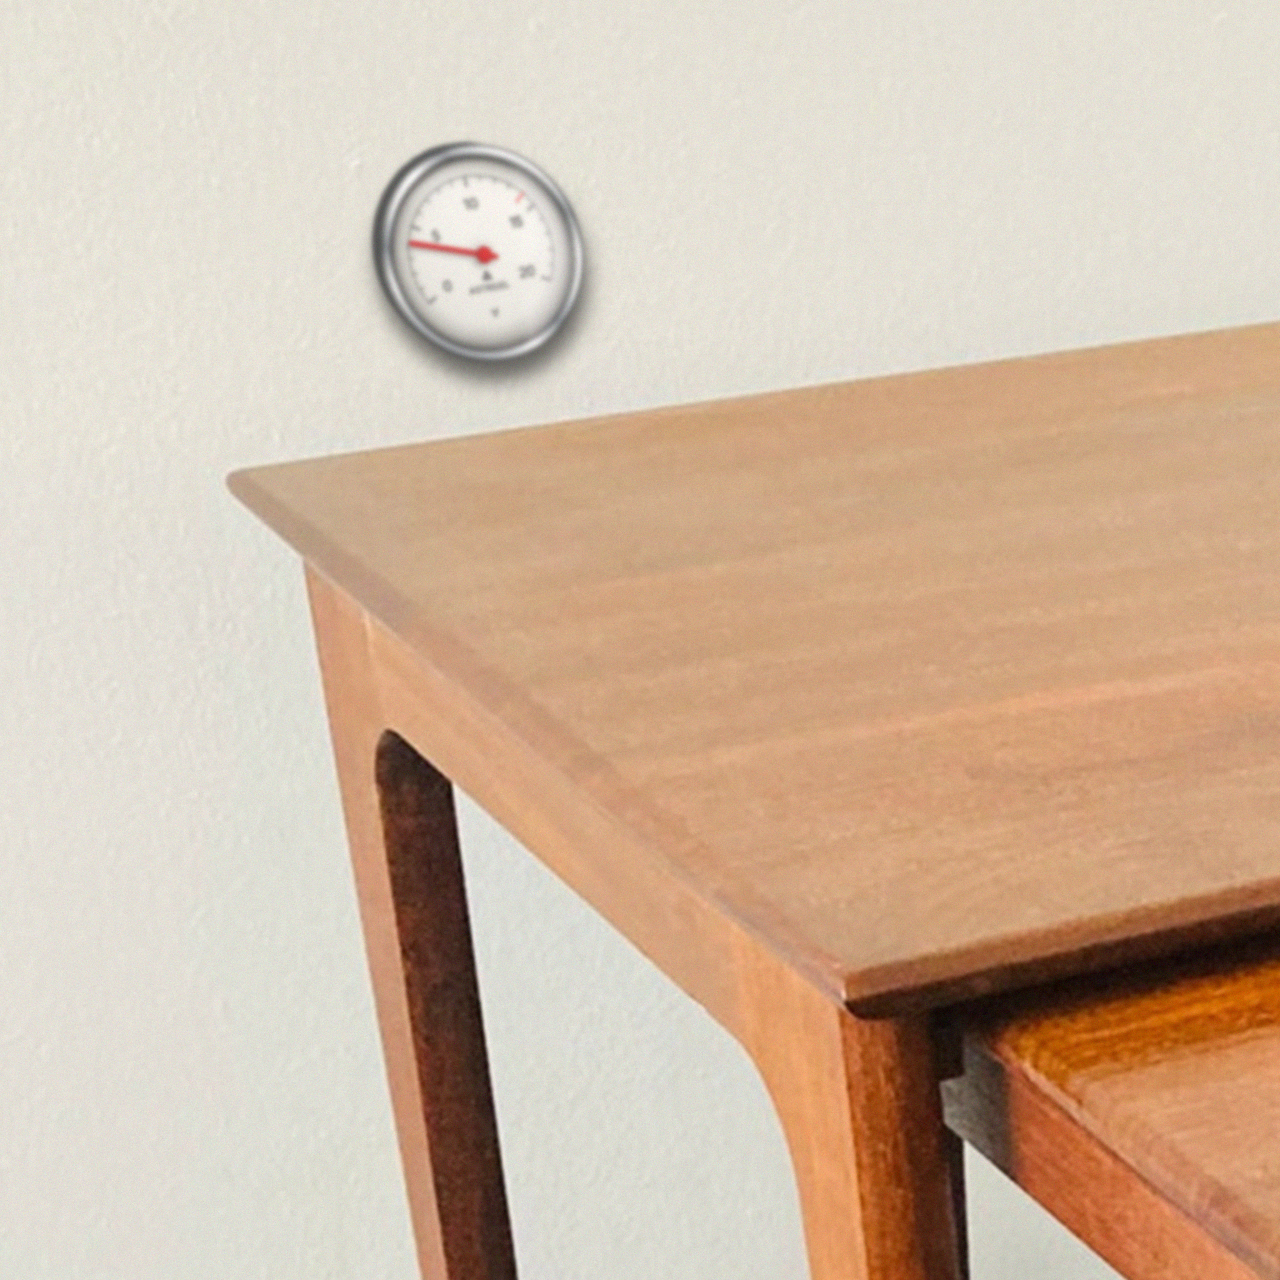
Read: 4,V
